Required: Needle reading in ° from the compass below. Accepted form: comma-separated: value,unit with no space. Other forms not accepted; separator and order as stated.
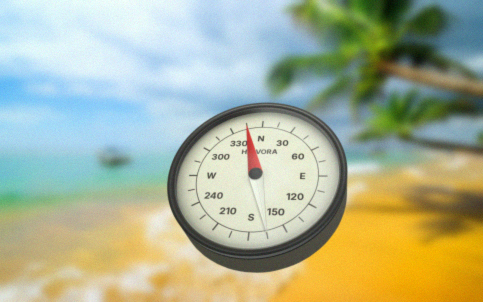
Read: 345,°
